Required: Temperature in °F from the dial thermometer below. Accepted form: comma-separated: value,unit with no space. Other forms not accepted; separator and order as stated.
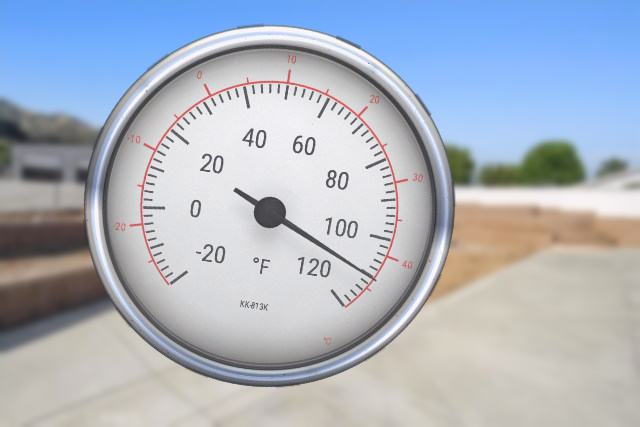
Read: 110,°F
